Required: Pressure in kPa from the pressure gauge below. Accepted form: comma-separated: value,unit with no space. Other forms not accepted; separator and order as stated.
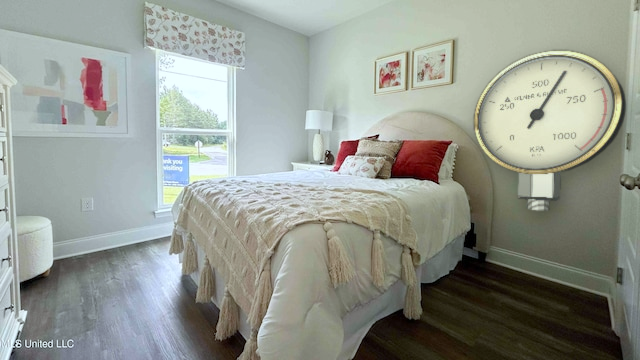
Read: 600,kPa
